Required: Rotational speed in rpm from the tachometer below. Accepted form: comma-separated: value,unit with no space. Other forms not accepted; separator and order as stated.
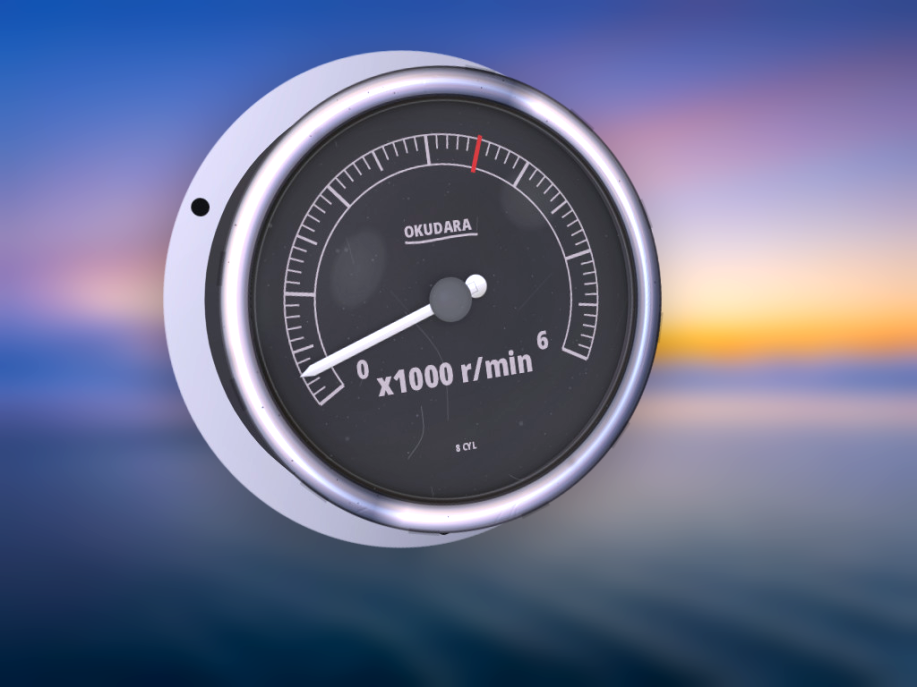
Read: 300,rpm
